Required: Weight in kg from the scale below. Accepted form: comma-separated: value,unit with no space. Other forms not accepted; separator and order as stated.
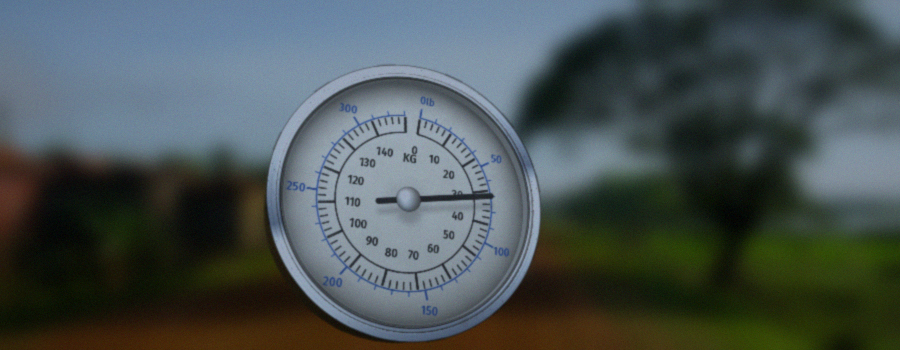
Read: 32,kg
